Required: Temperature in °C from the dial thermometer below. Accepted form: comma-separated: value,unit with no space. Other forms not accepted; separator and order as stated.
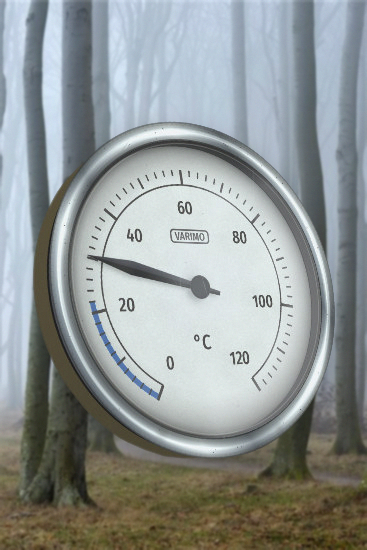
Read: 30,°C
